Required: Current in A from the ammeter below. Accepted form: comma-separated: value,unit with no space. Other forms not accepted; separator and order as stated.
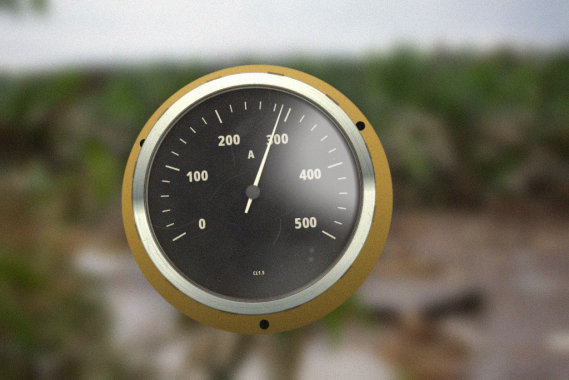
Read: 290,A
